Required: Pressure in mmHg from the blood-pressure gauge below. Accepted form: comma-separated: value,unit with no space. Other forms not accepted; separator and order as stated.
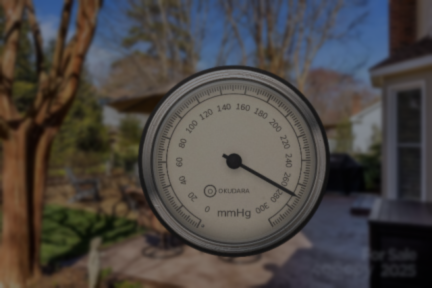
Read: 270,mmHg
